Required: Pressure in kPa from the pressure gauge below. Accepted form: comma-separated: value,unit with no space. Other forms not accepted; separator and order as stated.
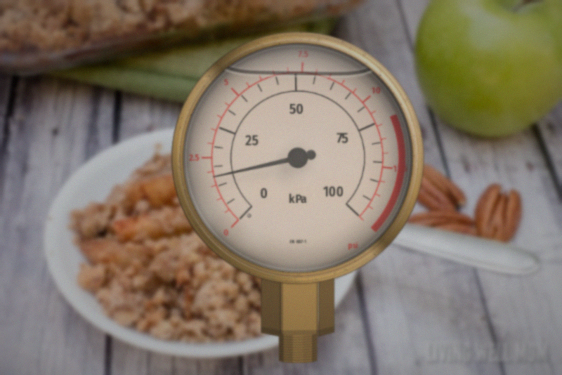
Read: 12.5,kPa
